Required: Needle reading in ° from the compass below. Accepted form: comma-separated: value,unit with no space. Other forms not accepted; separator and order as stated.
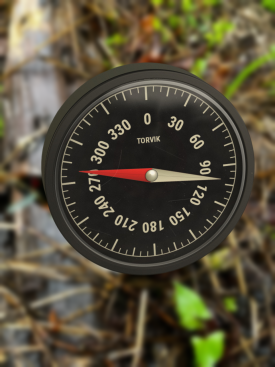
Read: 280,°
